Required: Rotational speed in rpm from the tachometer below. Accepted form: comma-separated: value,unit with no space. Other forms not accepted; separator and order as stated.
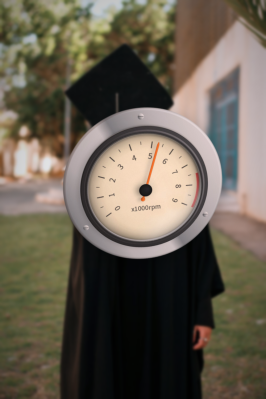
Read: 5250,rpm
